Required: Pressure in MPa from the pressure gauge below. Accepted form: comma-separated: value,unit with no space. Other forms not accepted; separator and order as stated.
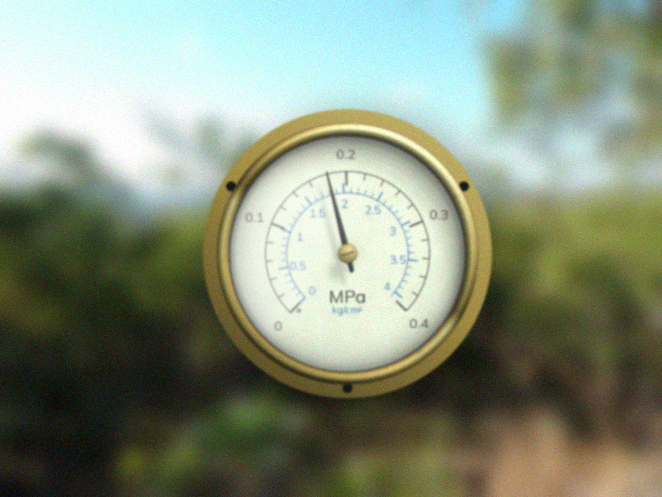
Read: 0.18,MPa
